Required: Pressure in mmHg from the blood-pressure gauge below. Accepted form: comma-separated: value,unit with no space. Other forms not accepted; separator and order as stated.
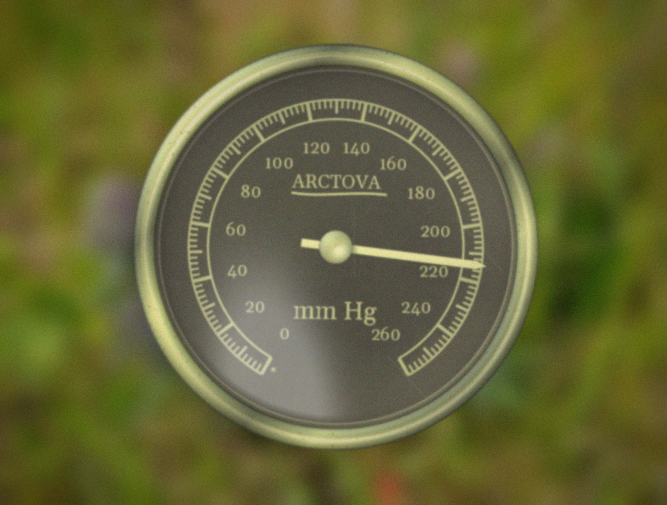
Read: 214,mmHg
